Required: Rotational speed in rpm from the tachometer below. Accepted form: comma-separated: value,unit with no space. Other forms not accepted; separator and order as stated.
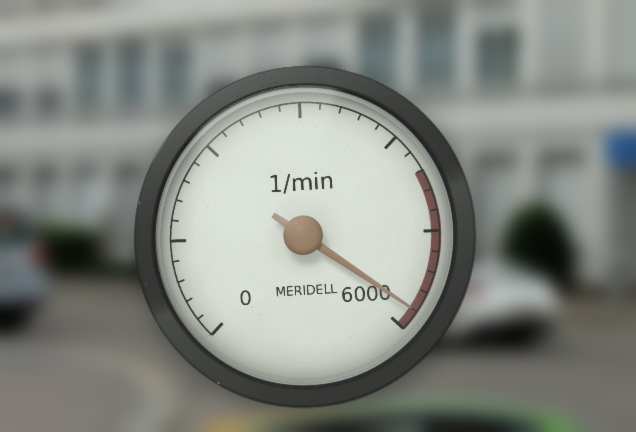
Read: 5800,rpm
